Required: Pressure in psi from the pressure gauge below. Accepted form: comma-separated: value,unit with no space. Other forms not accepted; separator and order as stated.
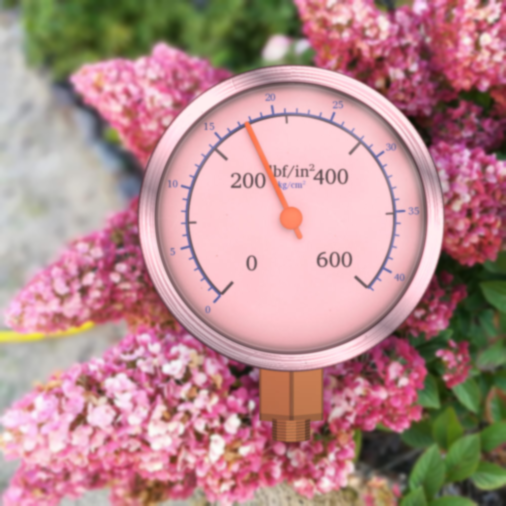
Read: 250,psi
